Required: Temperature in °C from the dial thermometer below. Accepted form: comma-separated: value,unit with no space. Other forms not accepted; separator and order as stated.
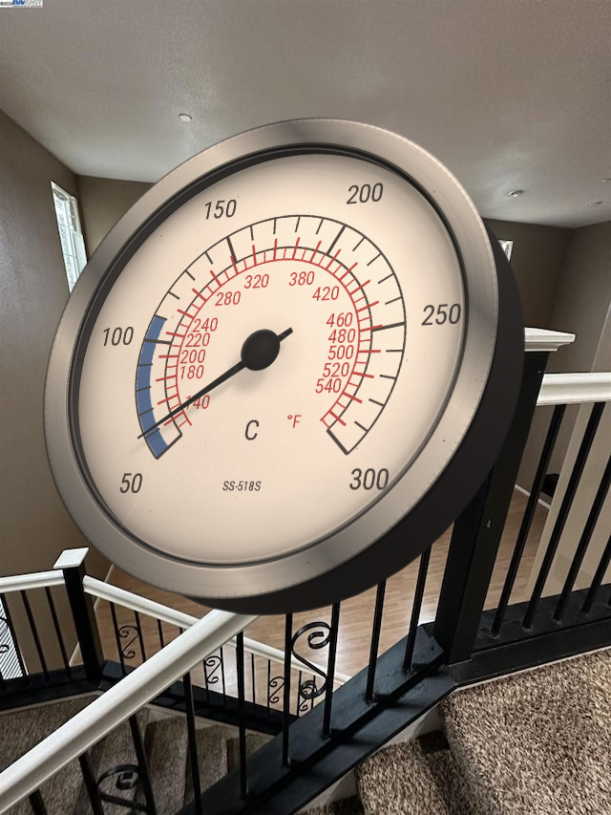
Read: 60,°C
